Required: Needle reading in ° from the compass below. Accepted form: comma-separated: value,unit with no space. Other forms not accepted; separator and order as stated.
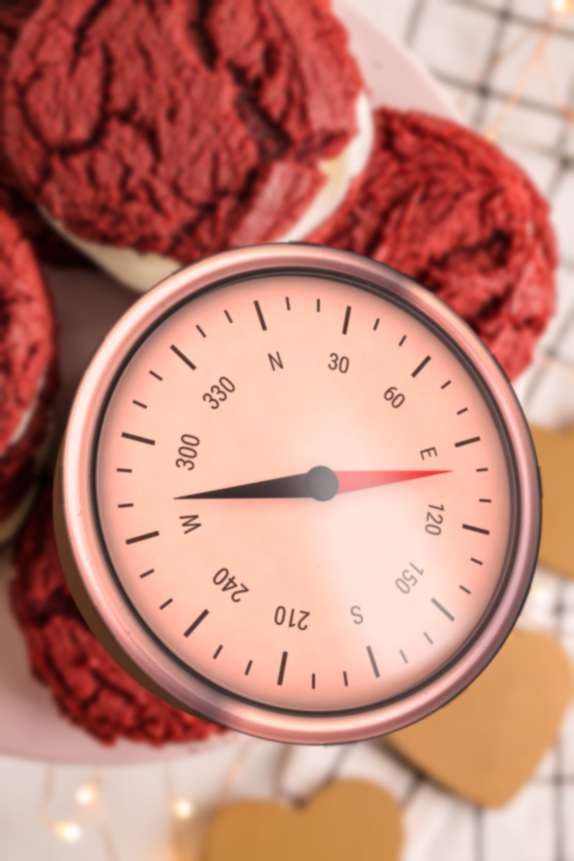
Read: 100,°
